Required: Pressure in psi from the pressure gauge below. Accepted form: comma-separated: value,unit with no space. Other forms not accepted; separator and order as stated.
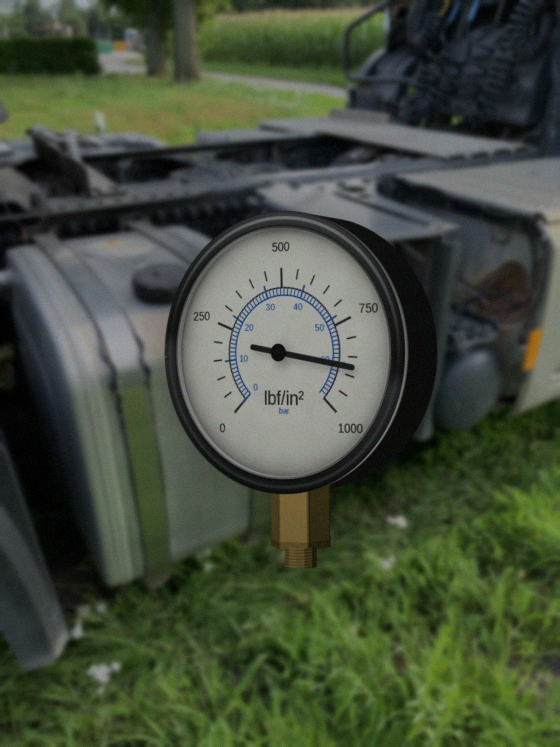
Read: 875,psi
